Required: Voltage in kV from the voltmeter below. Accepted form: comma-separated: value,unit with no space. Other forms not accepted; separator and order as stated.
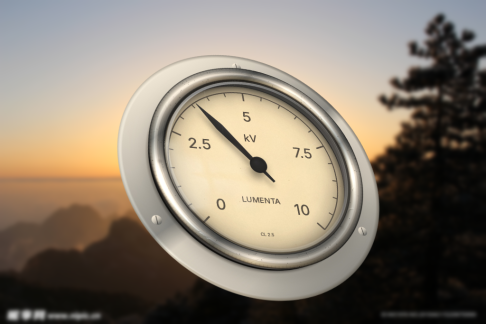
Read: 3.5,kV
